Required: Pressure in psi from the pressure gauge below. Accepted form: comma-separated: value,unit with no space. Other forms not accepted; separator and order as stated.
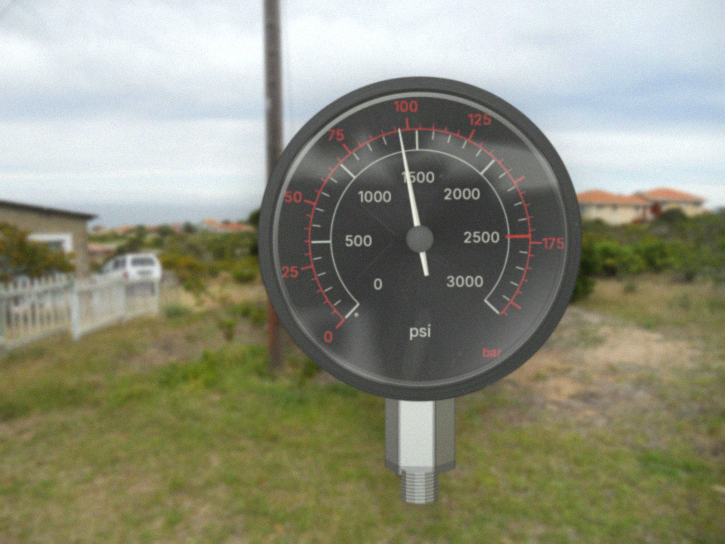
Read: 1400,psi
